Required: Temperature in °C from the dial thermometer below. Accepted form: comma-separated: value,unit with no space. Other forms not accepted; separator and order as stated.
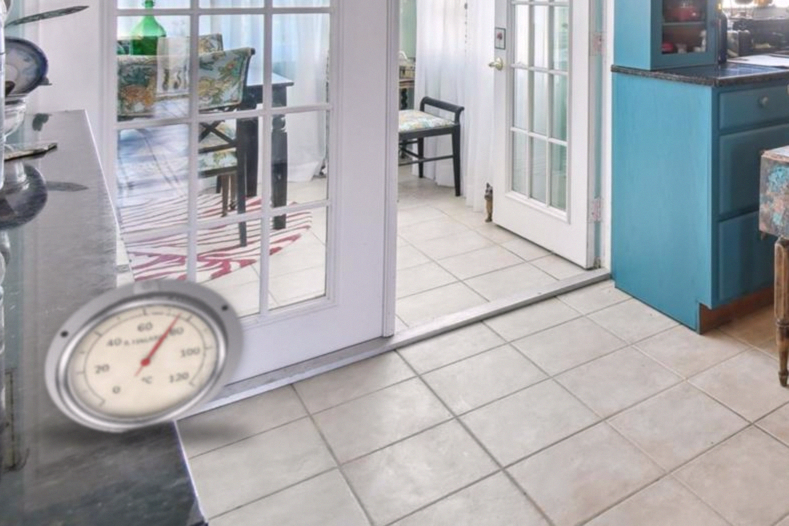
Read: 75,°C
